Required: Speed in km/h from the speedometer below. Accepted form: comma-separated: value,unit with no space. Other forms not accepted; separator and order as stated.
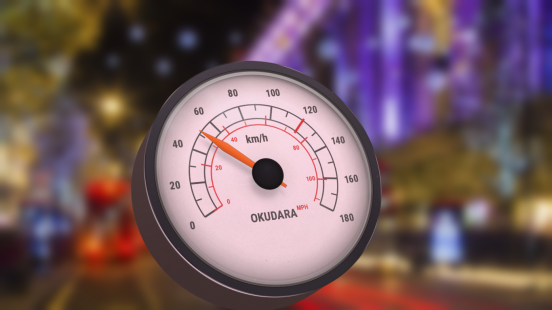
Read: 50,km/h
